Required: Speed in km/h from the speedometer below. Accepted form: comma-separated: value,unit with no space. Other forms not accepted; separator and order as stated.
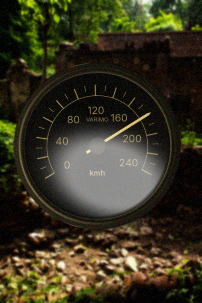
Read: 180,km/h
